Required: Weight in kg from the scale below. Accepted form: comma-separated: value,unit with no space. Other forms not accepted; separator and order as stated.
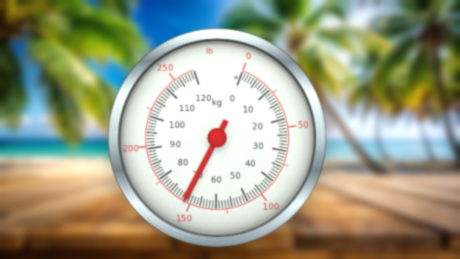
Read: 70,kg
